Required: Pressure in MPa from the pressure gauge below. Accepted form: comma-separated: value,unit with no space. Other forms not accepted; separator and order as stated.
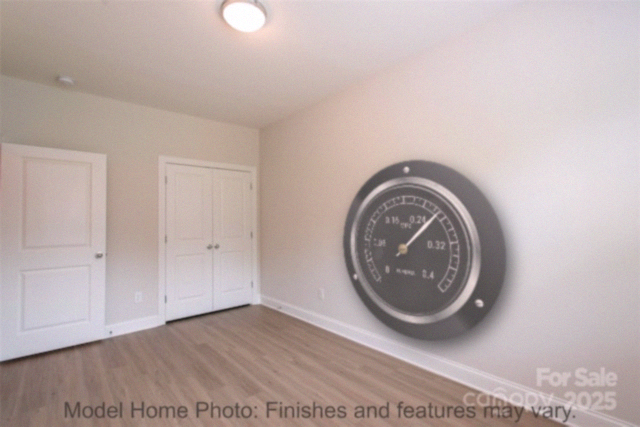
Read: 0.27,MPa
